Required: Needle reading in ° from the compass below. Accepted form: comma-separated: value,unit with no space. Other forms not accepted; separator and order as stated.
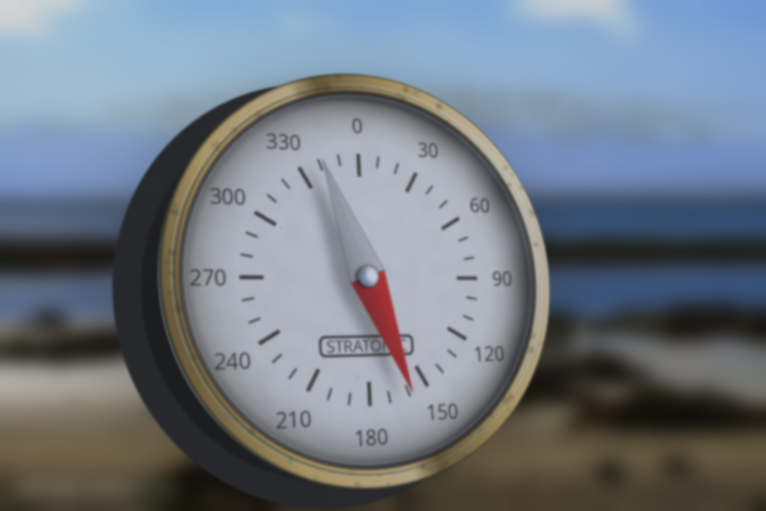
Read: 160,°
